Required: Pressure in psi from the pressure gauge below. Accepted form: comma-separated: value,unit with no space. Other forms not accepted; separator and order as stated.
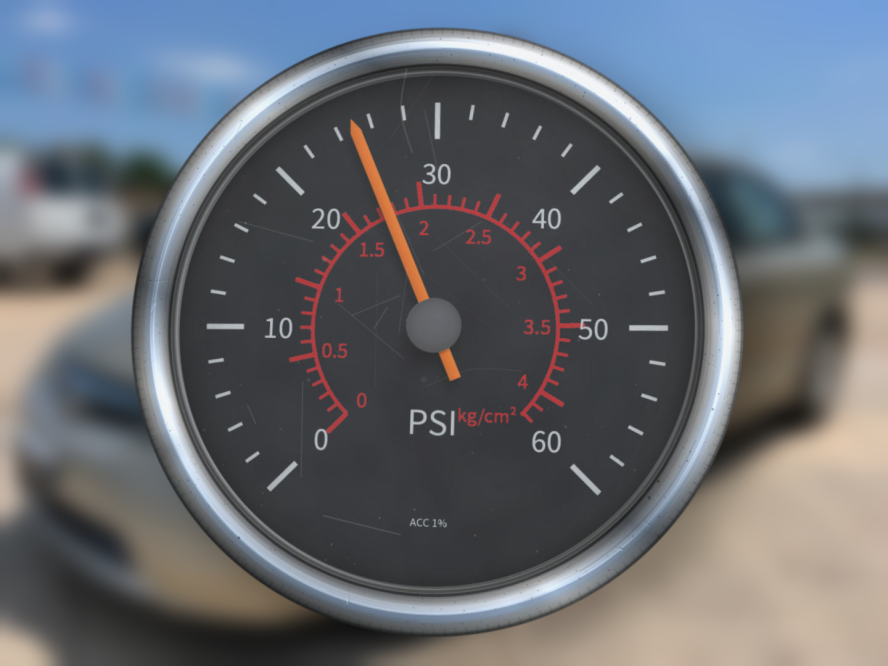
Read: 25,psi
